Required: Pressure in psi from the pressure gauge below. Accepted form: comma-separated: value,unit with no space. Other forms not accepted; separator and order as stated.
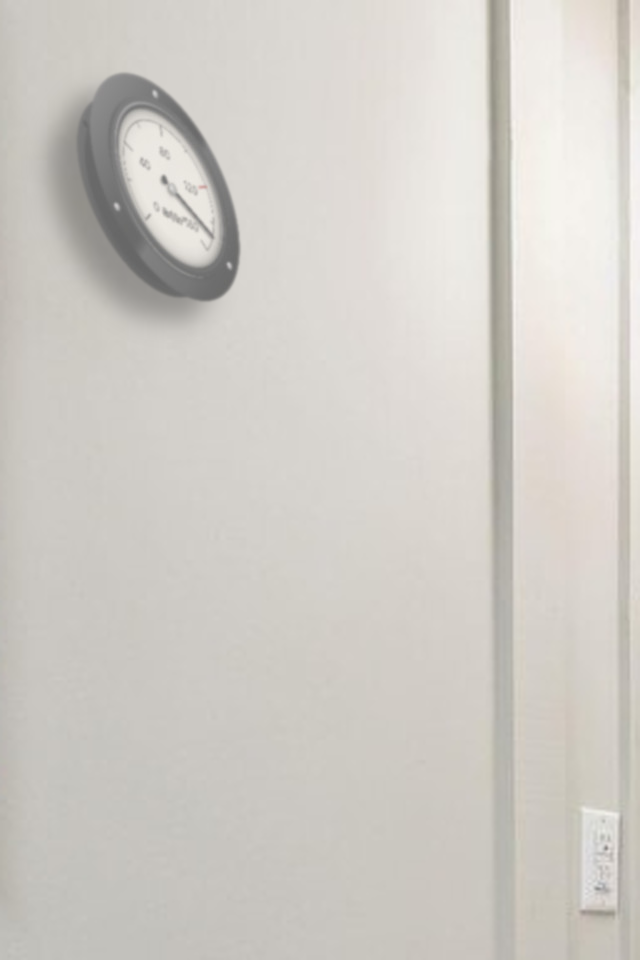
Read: 150,psi
